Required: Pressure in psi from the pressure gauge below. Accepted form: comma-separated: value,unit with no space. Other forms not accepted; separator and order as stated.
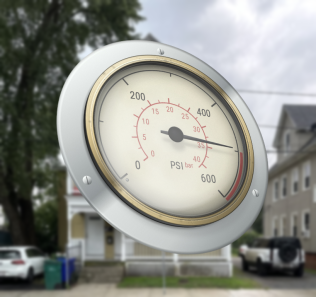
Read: 500,psi
